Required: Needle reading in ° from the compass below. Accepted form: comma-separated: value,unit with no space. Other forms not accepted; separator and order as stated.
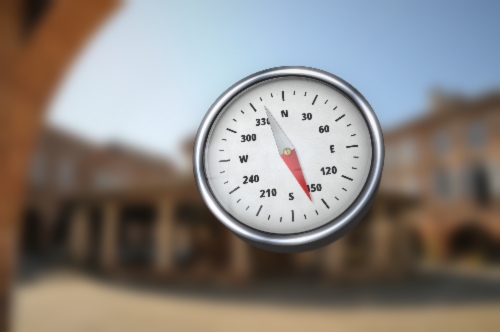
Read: 160,°
